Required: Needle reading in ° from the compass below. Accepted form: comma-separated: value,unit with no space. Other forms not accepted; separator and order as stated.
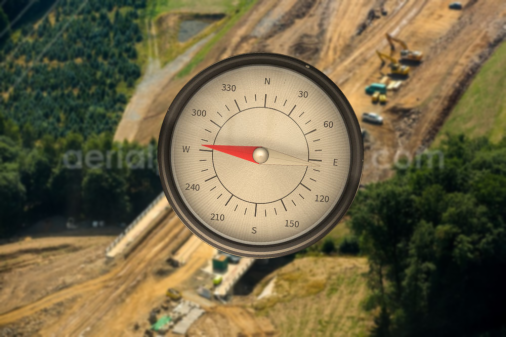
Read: 275,°
